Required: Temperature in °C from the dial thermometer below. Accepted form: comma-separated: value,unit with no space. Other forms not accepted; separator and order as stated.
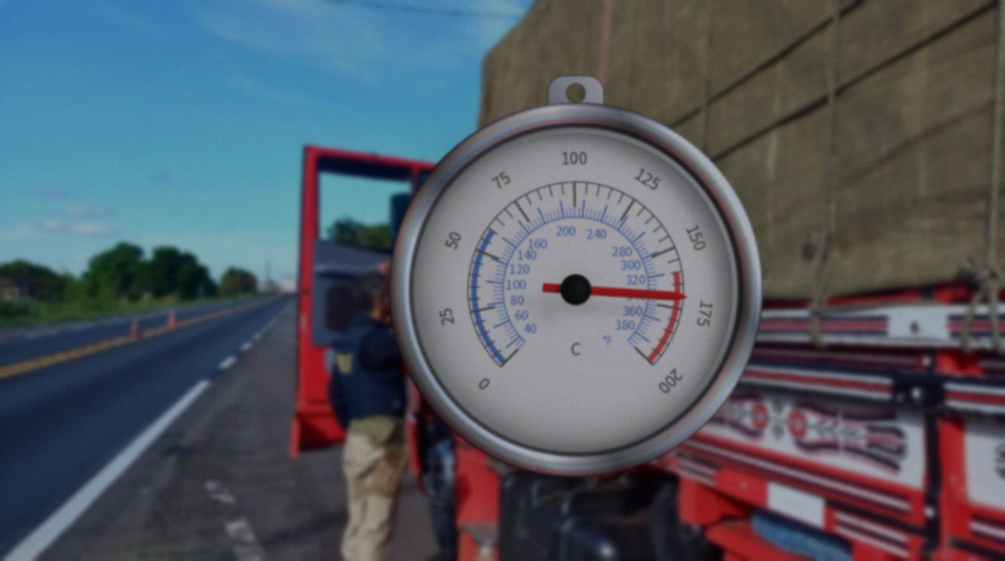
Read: 170,°C
